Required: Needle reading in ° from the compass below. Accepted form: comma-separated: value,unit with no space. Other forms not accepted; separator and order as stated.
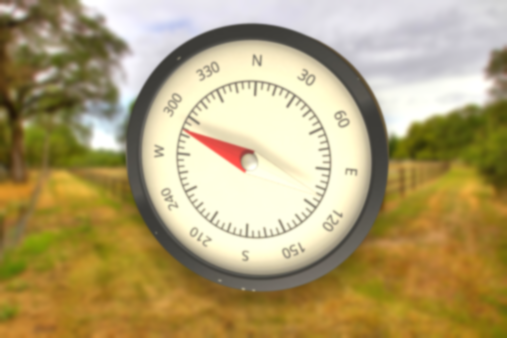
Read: 290,°
